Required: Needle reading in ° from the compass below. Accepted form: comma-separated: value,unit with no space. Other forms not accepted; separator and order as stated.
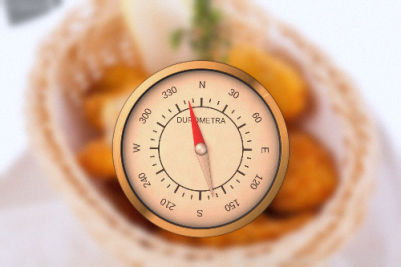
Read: 345,°
